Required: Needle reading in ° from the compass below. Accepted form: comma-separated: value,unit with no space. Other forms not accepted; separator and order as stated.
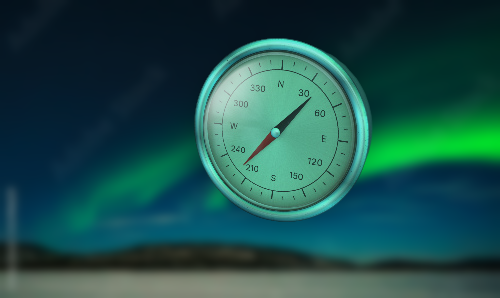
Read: 220,°
